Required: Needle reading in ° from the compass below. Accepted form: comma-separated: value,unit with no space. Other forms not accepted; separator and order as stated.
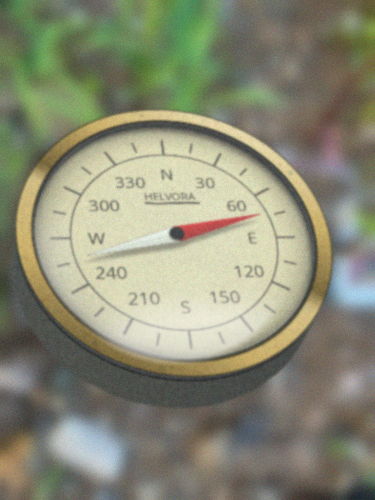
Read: 75,°
